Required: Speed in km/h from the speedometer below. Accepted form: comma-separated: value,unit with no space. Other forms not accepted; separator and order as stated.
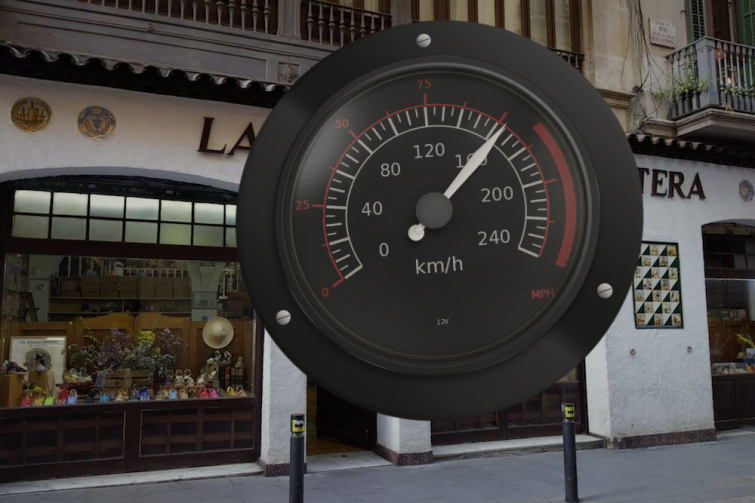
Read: 165,km/h
